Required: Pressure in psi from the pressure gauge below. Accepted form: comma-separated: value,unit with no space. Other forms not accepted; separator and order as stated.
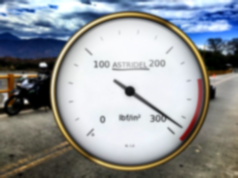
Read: 290,psi
